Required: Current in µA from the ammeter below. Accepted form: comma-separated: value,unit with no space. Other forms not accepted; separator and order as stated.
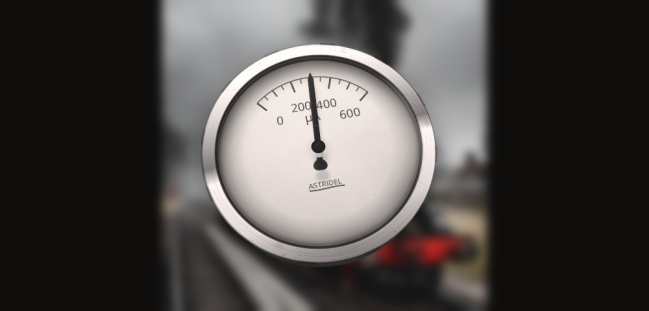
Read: 300,µA
